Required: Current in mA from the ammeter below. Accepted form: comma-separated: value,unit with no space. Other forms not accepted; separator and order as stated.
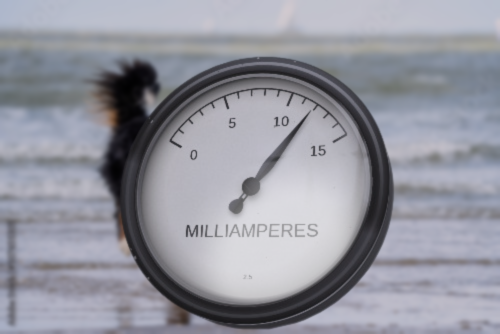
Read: 12,mA
